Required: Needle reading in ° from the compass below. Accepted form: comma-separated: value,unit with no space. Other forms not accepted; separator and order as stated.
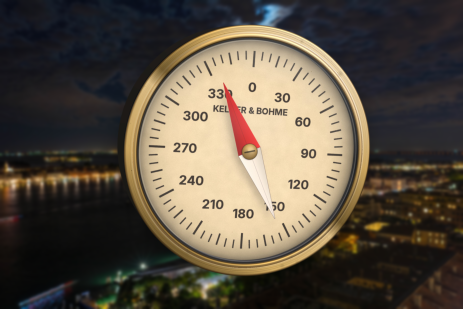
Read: 335,°
